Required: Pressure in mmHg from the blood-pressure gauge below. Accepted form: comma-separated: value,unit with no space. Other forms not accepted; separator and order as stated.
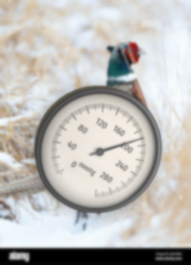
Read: 190,mmHg
